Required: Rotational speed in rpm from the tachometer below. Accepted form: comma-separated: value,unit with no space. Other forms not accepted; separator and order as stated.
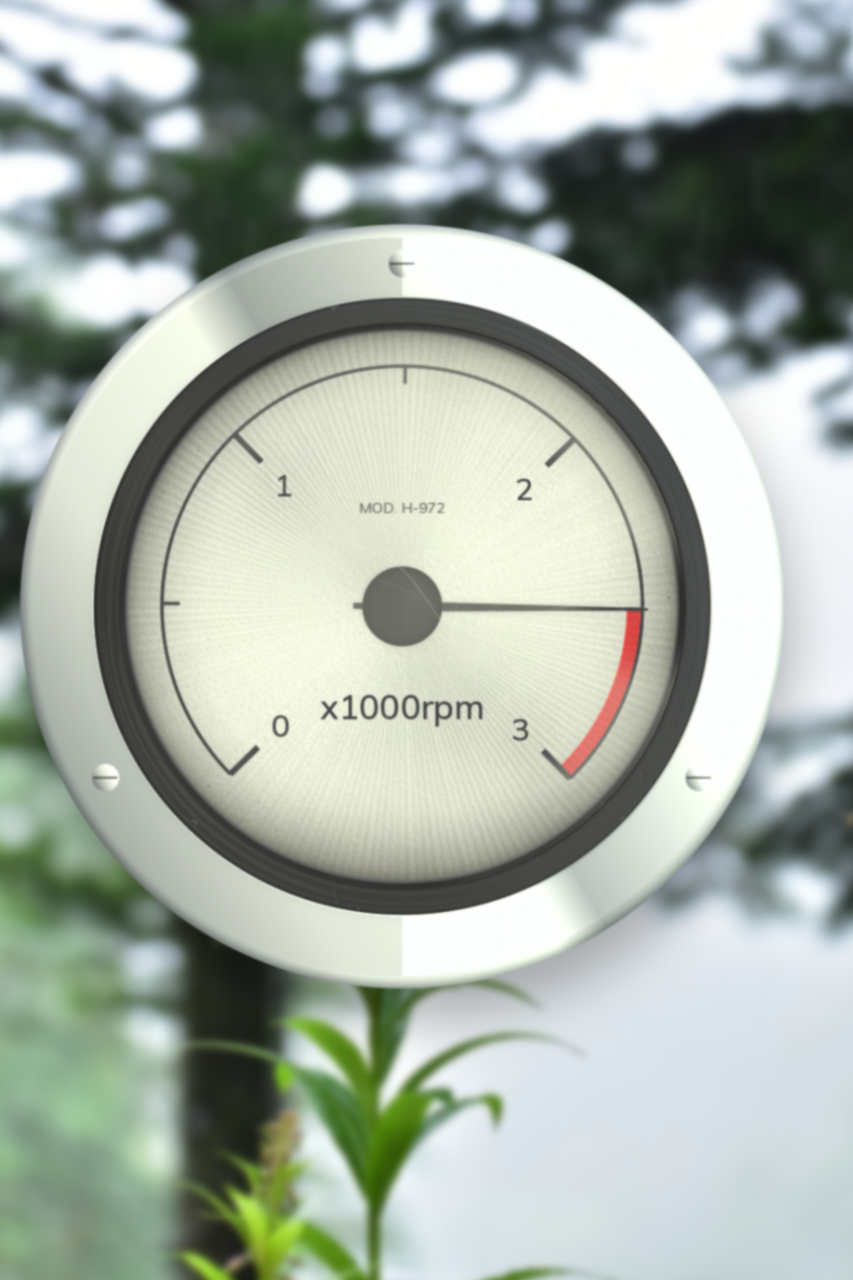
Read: 2500,rpm
